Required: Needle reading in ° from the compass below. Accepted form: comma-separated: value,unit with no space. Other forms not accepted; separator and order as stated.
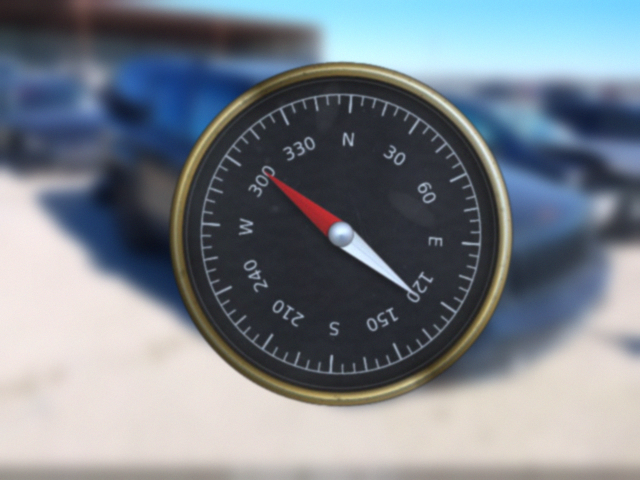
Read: 305,°
